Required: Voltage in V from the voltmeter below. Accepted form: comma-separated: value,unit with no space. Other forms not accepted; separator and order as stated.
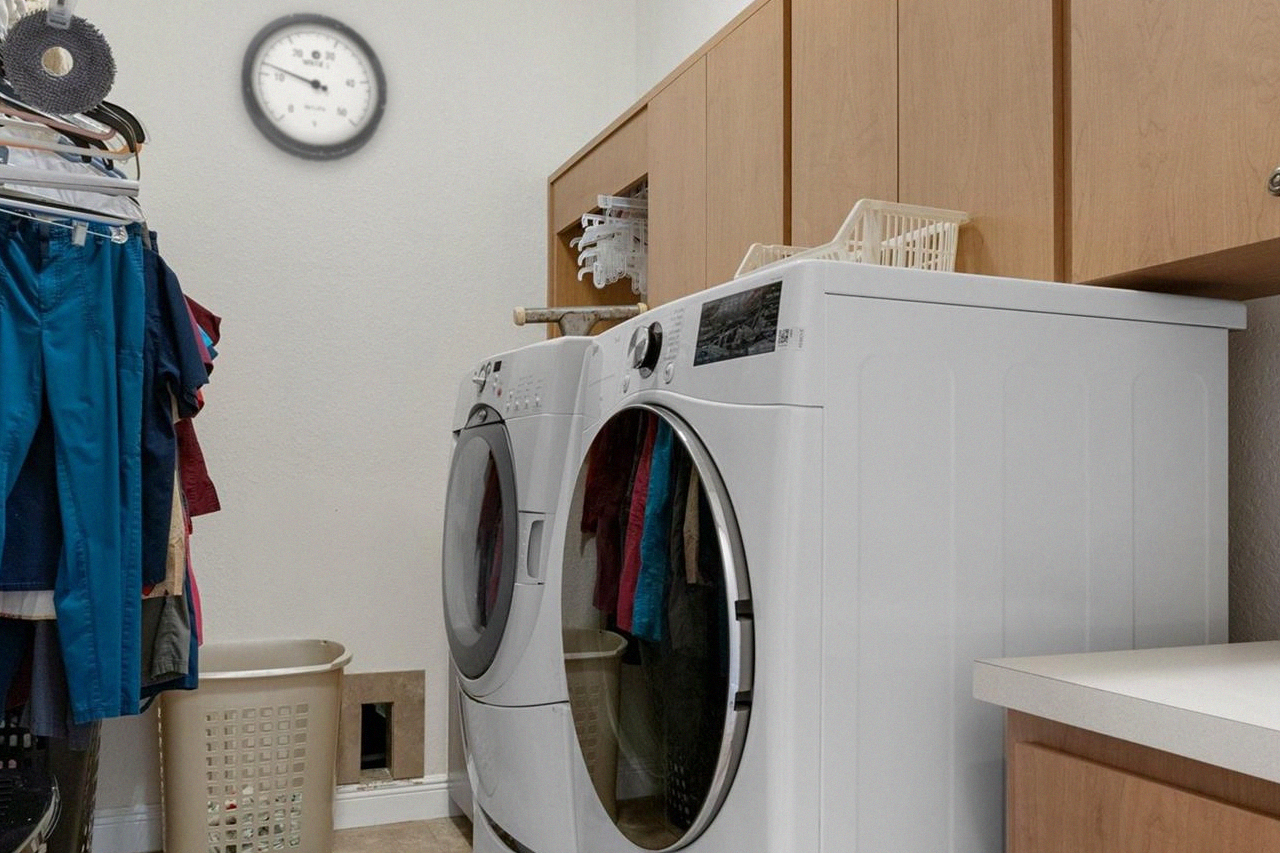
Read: 12,V
